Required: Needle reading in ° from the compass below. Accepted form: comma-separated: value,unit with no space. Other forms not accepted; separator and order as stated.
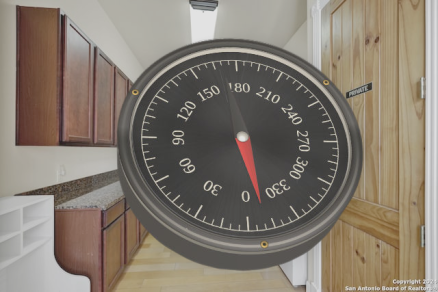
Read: 350,°
